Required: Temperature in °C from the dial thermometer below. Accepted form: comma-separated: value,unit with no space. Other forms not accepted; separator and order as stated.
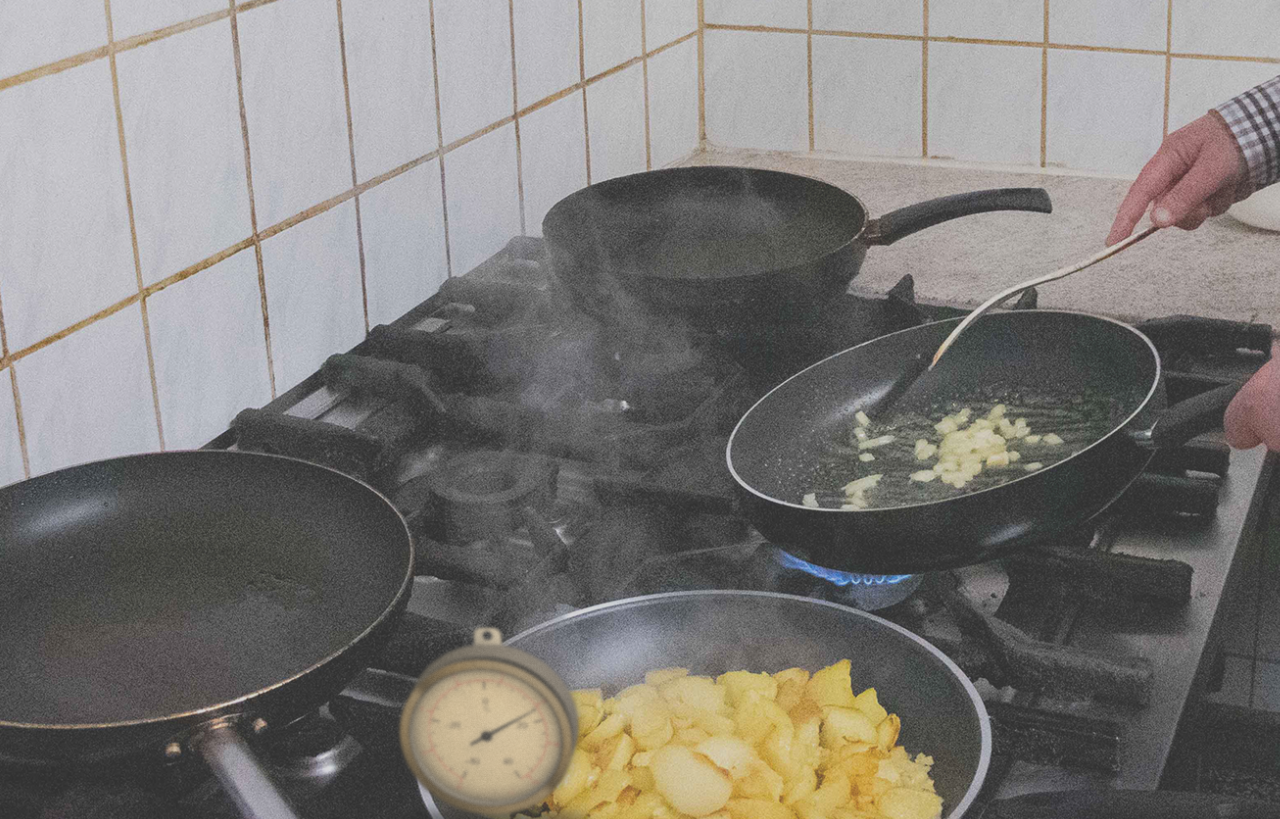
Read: 16,°C
